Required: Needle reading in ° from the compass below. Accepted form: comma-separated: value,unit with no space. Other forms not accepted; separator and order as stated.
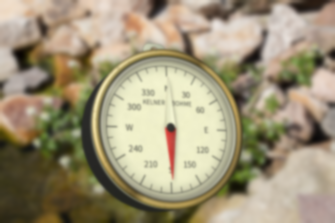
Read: 180,°
